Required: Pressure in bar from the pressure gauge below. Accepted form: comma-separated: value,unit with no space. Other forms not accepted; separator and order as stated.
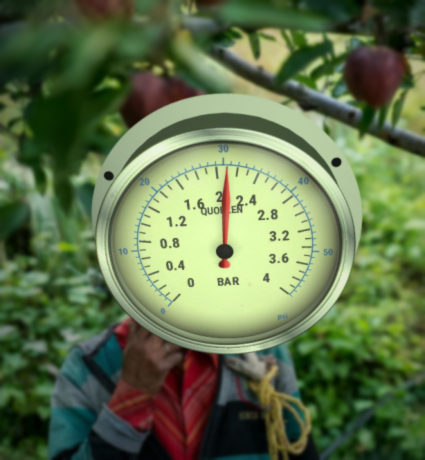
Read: 2.1,bar
